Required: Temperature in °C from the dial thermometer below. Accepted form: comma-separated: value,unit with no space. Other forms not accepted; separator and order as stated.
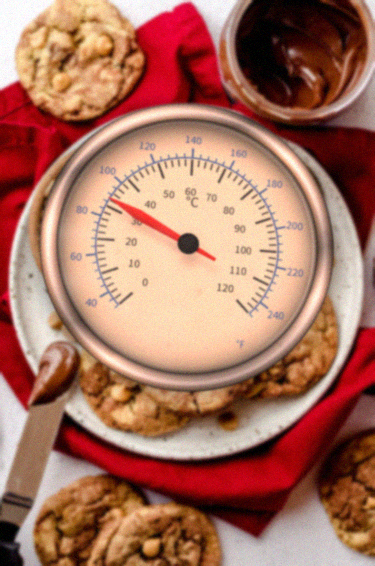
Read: 32,°C
